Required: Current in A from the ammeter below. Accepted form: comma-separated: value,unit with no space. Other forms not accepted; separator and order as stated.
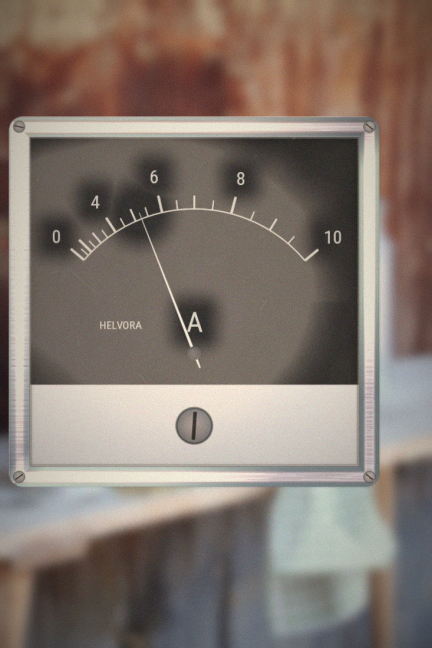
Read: 5.25,A
